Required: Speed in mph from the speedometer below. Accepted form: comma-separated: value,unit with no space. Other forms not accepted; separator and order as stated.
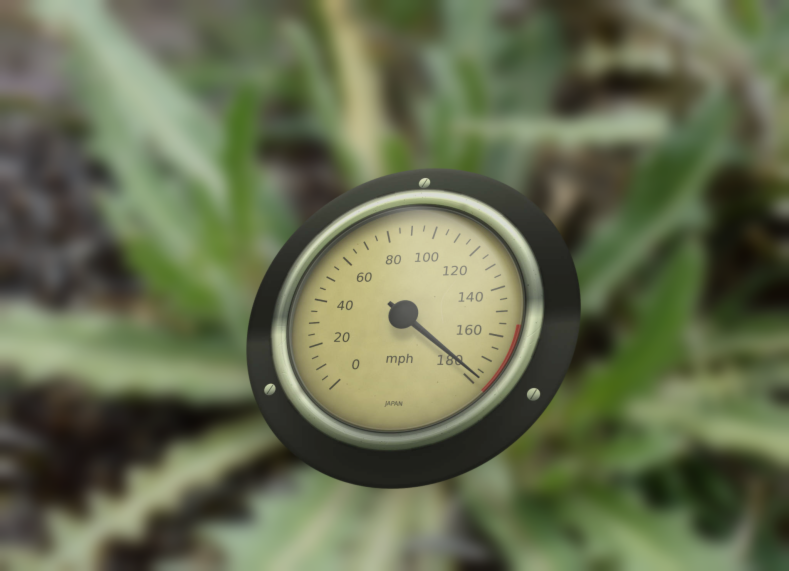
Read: 177.5,mph
